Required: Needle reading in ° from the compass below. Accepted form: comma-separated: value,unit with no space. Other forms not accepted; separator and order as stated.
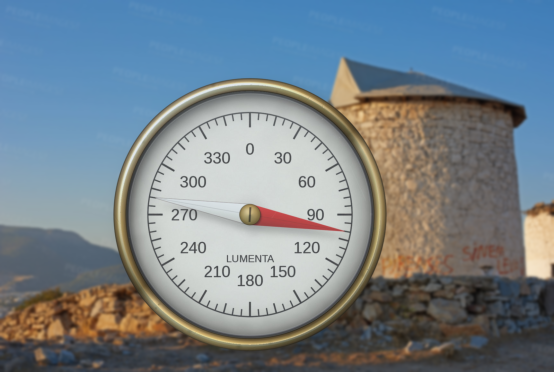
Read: 100,°
